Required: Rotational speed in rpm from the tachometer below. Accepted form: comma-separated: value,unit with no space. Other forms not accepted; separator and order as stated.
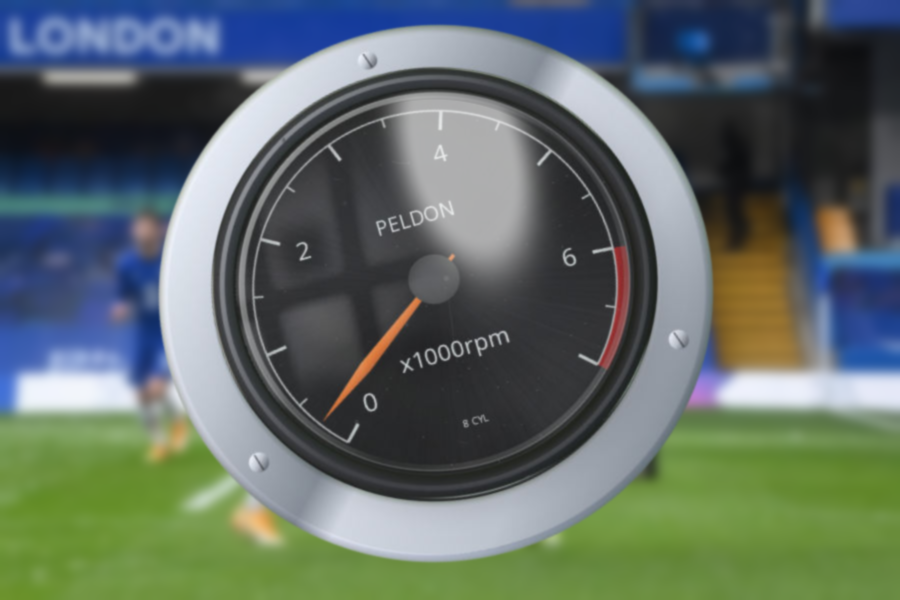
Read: 250,rpm
